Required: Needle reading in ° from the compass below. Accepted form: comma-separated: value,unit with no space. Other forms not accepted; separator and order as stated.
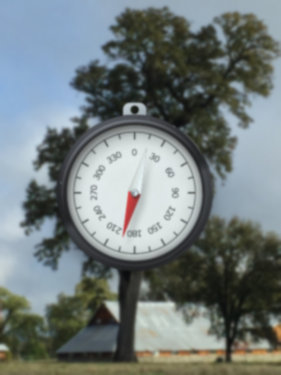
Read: 195,°
